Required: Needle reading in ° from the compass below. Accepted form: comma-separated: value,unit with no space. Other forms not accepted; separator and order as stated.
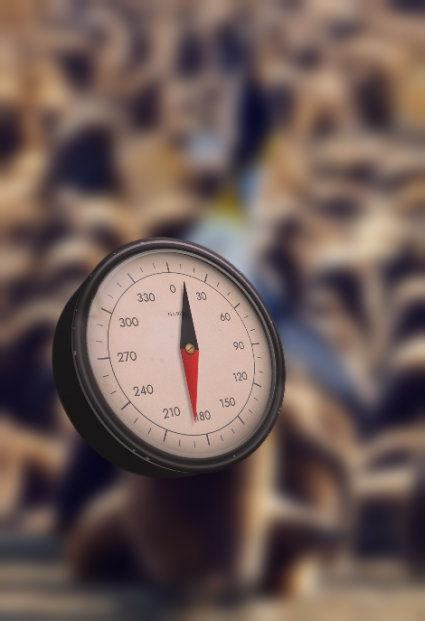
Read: 190,°
